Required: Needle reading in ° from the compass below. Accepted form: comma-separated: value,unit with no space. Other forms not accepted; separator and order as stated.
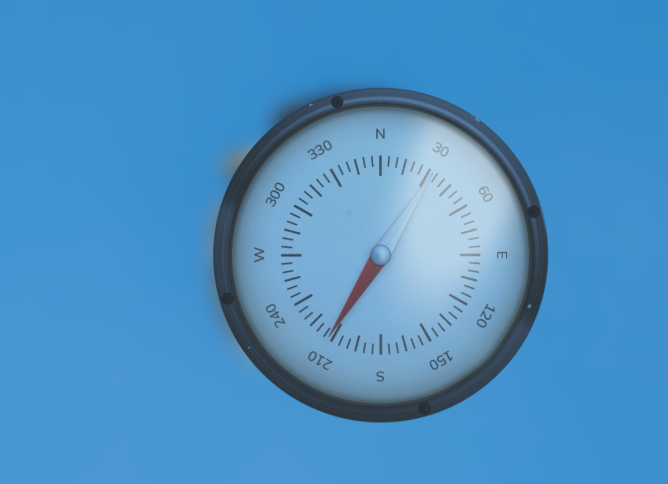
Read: 212.5,°
